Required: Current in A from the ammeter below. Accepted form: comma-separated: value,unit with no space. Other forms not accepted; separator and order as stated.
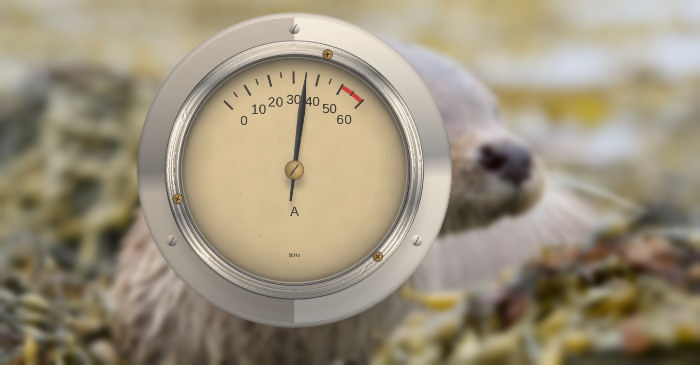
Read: 35,A
